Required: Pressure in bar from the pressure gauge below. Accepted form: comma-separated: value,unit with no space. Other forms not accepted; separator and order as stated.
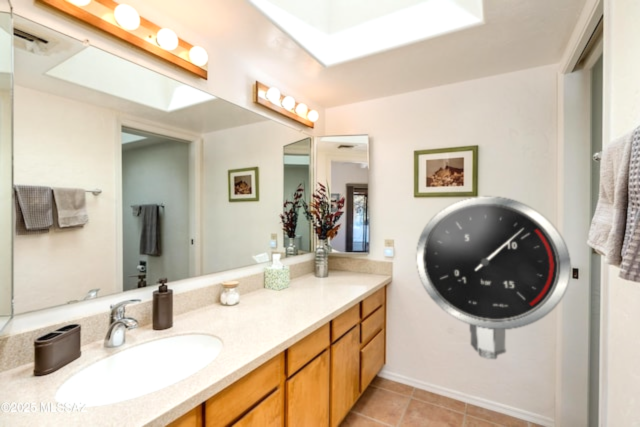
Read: 9.5,bar
